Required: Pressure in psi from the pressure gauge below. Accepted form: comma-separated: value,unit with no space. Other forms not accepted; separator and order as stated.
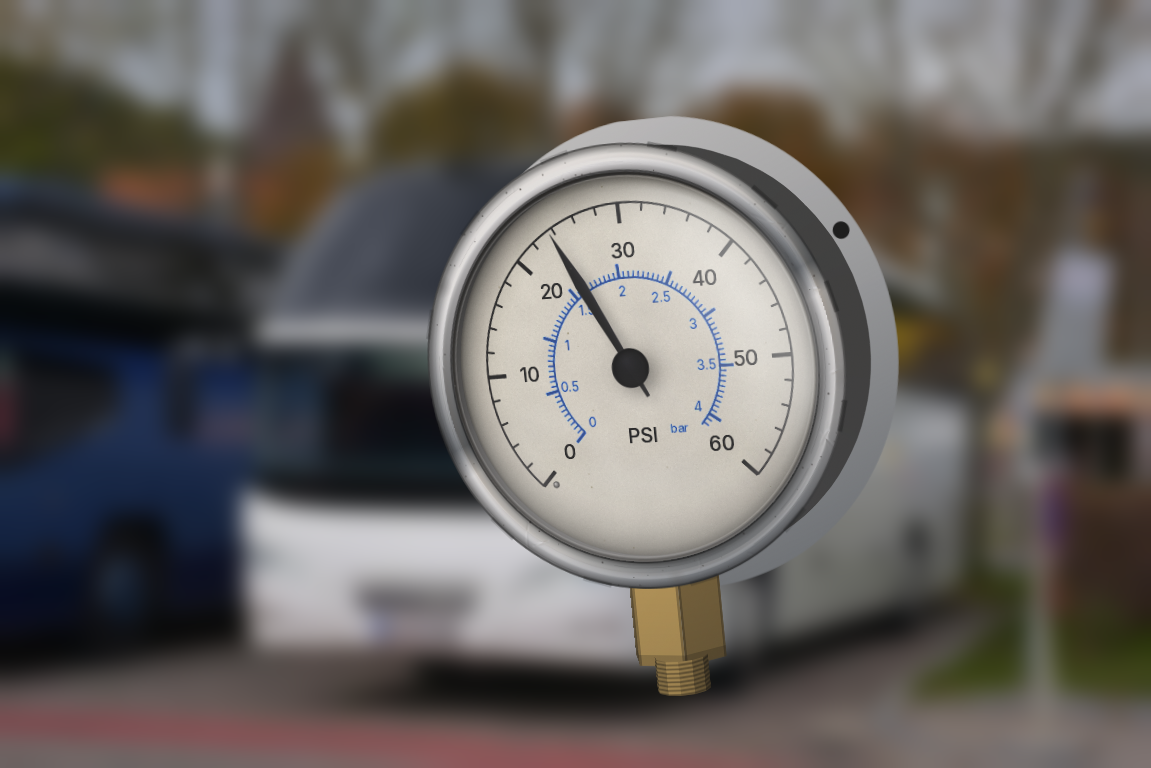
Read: 24,psi
